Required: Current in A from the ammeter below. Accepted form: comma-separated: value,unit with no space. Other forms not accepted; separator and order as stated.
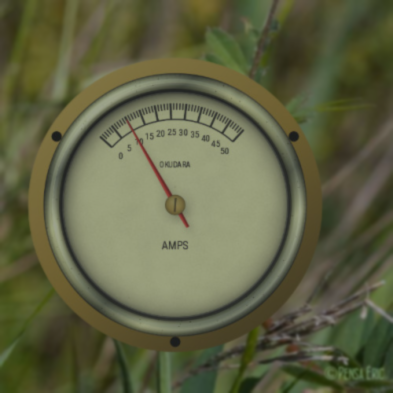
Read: 10,A
